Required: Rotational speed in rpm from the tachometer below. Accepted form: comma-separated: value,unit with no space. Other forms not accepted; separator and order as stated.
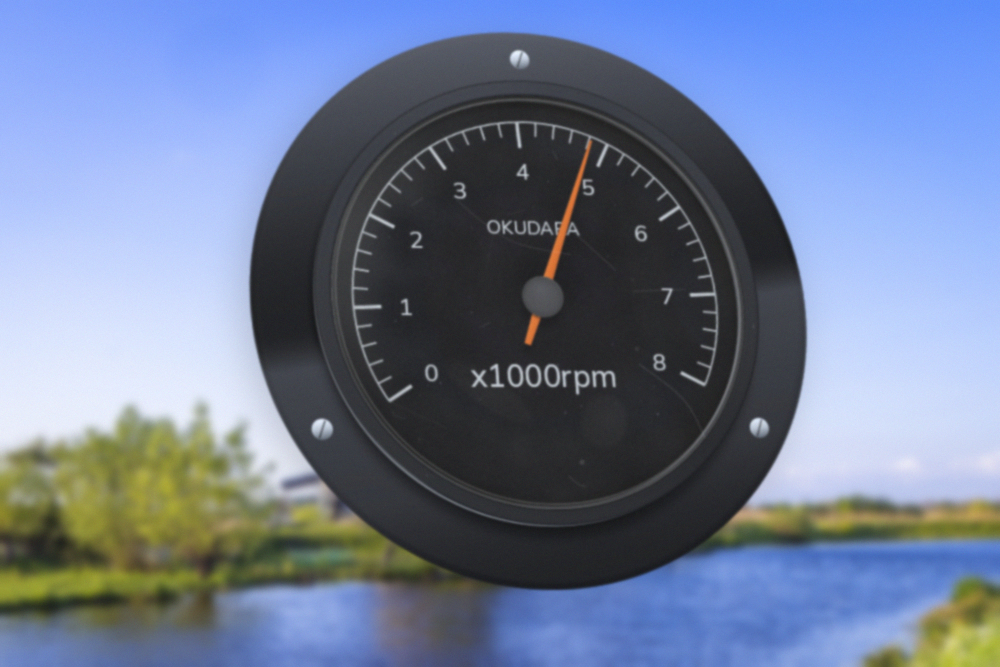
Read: 4800,rpm
